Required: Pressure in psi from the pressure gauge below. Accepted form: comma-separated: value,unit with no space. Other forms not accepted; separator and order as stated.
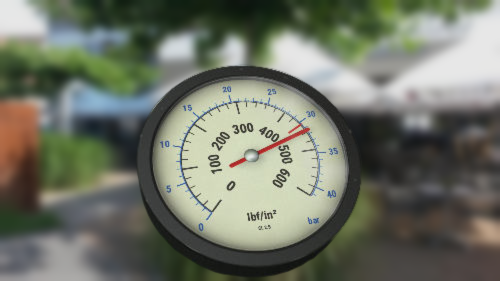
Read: 460,psi
